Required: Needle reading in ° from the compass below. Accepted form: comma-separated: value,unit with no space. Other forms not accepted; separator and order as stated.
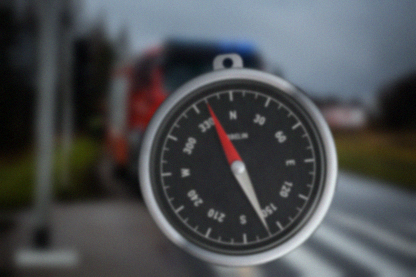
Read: 340,°
